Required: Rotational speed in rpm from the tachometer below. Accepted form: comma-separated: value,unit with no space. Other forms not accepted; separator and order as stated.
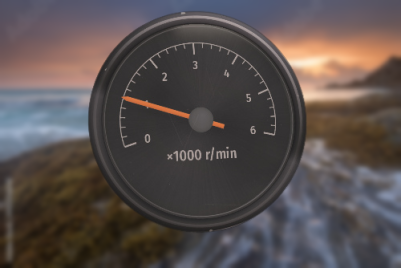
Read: 1000,rpm
